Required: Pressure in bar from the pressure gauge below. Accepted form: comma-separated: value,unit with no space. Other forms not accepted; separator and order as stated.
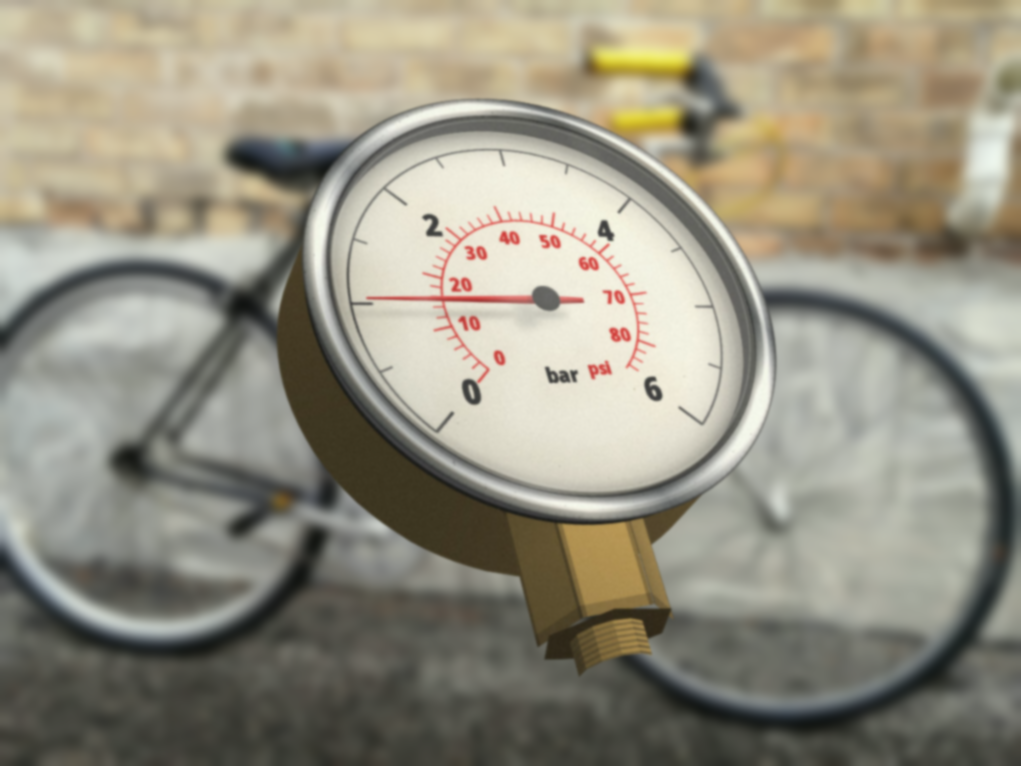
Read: 1,bar
